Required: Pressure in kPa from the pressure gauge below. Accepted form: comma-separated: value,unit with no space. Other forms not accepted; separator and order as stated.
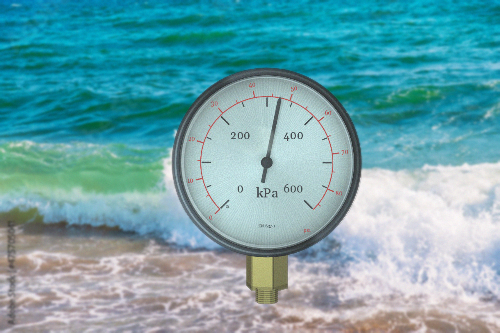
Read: 325,kPa
